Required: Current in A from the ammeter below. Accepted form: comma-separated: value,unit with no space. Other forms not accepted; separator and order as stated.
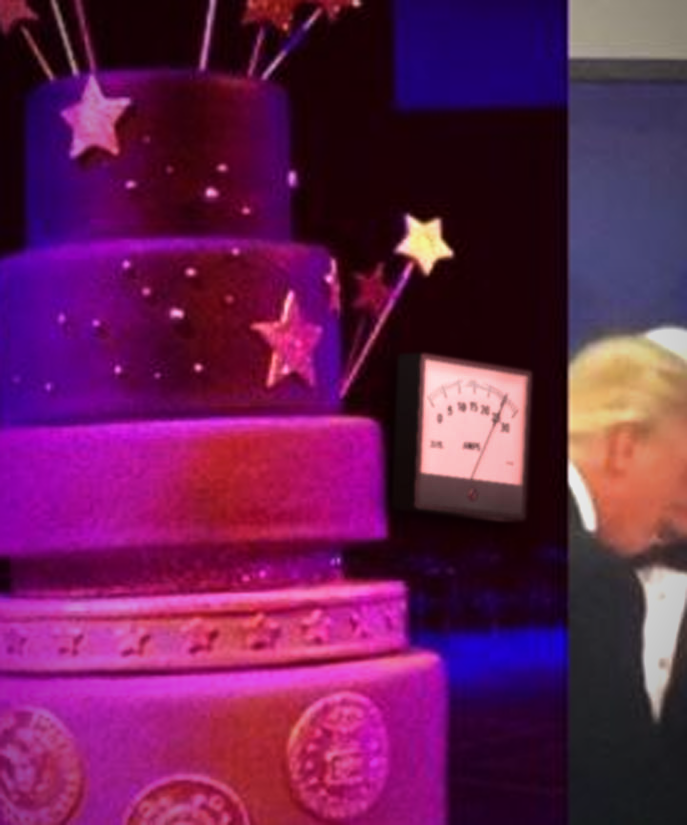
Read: 25,A
